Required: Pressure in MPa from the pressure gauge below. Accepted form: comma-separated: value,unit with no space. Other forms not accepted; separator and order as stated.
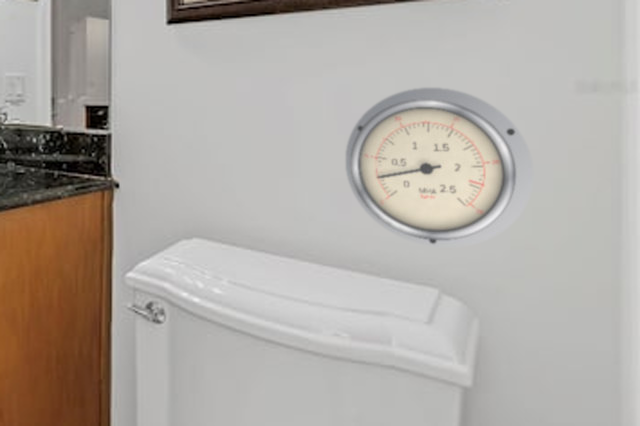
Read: 0.25,MPa
